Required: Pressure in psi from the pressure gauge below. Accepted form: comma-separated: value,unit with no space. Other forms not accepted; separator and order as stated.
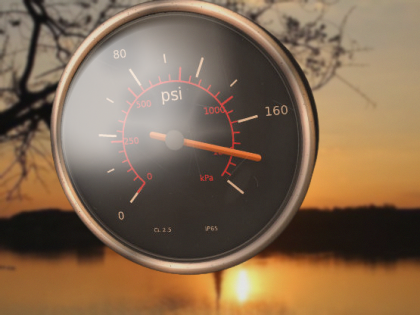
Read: 180,psi
